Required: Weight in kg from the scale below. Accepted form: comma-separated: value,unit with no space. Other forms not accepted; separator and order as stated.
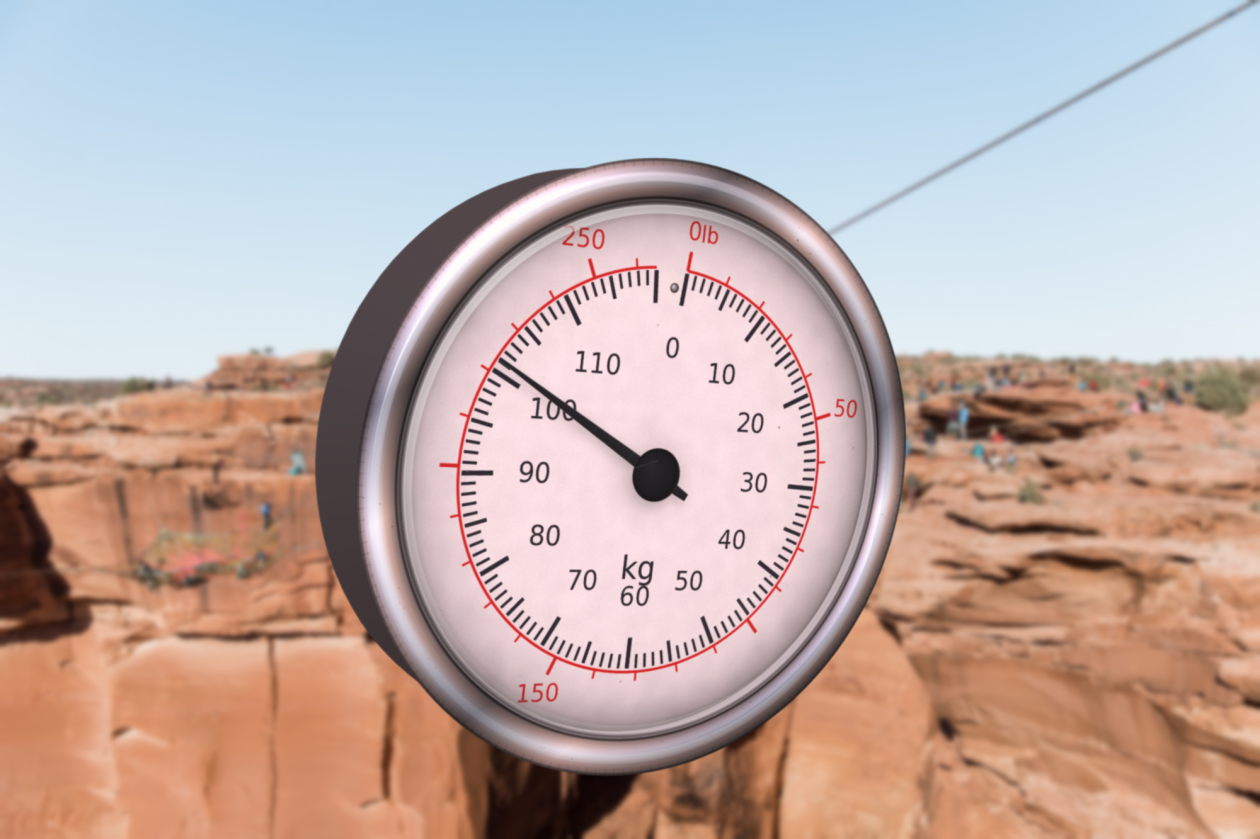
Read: 101,kg
